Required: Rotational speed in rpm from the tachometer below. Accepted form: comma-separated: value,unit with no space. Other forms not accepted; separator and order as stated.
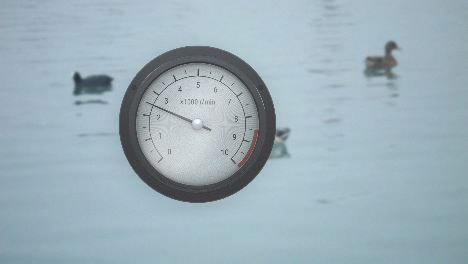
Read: 2500,rpm
